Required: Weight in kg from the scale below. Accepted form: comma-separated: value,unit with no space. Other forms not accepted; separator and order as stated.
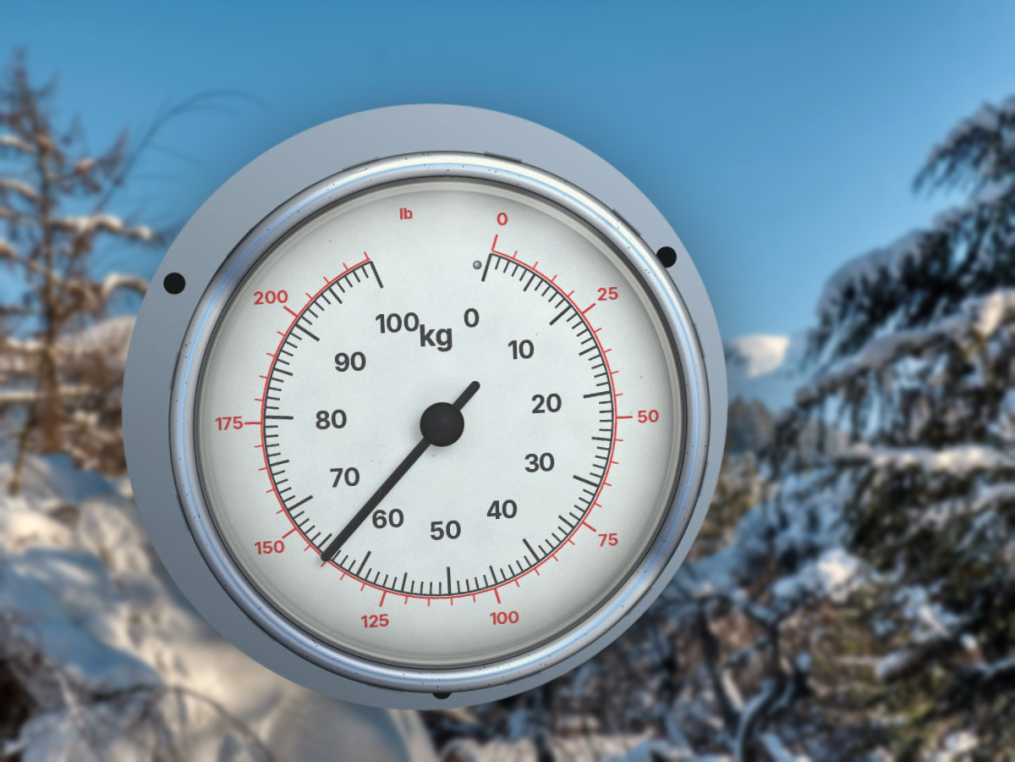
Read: 64,kg
